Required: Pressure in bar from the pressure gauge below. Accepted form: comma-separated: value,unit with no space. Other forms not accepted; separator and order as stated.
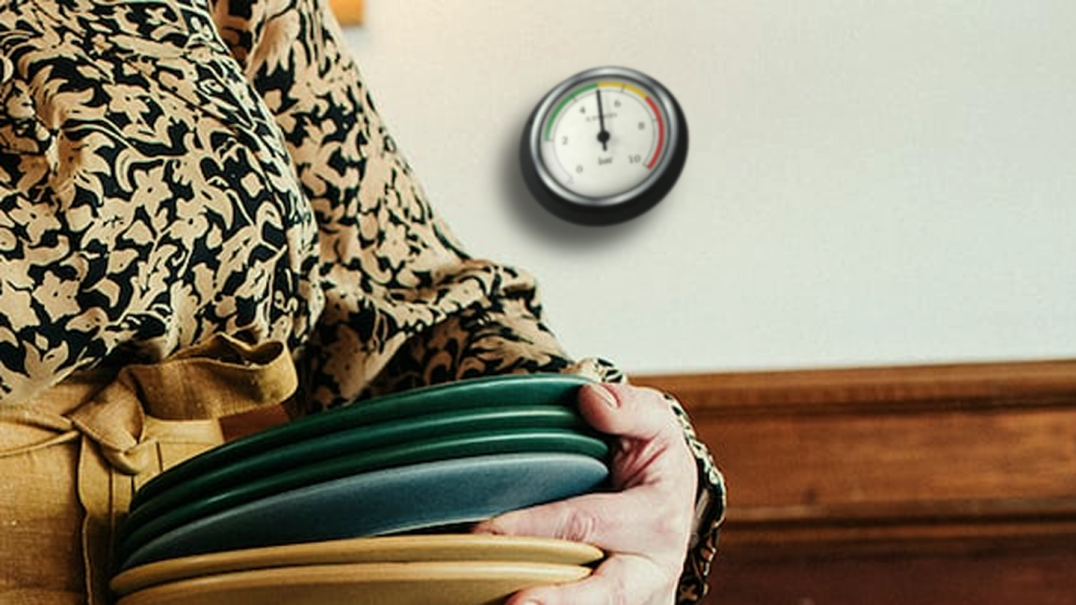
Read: 5,bar
